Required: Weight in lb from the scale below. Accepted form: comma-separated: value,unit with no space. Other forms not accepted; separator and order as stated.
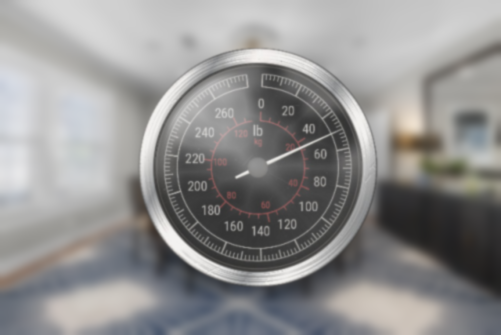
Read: 50,lb
